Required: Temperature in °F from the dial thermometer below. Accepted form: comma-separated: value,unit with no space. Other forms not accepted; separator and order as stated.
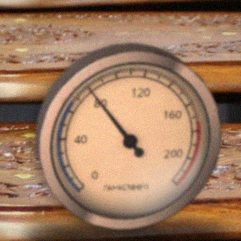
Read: 80,°F
